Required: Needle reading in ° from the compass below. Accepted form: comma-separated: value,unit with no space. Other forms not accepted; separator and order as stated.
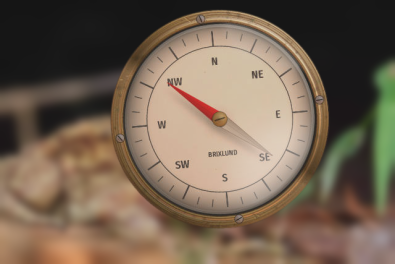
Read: 310,°
